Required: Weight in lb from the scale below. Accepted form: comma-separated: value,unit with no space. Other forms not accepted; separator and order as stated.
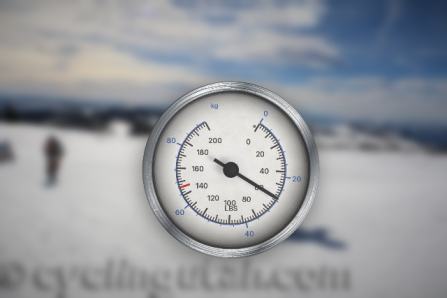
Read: 60,lb
